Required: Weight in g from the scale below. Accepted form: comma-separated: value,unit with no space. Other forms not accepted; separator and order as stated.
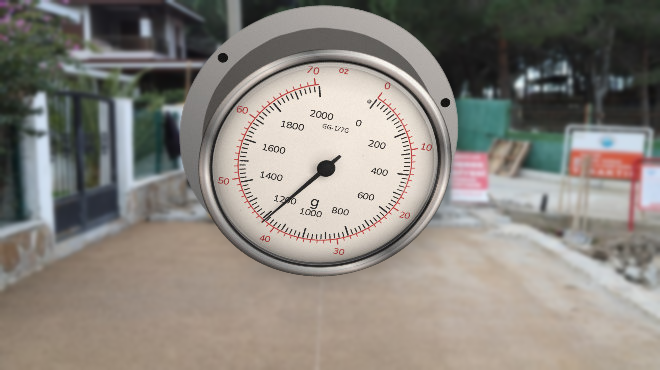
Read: 1200,g
